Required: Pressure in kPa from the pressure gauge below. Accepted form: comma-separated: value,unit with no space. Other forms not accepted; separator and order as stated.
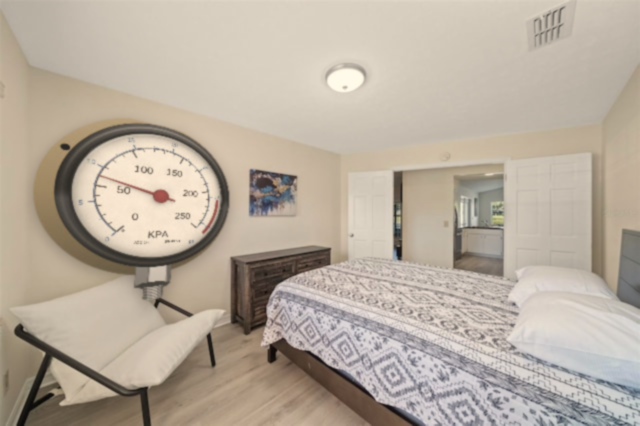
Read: 60,kPa
